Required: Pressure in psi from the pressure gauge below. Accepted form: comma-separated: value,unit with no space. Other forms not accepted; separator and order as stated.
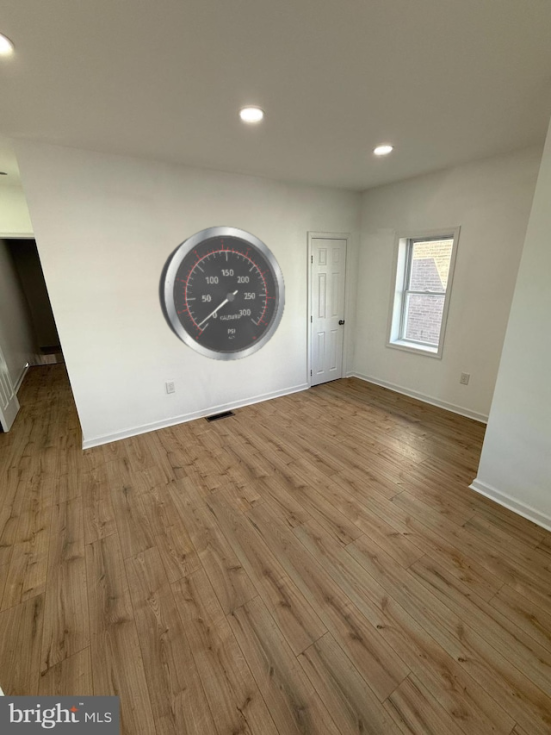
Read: 10,psi
